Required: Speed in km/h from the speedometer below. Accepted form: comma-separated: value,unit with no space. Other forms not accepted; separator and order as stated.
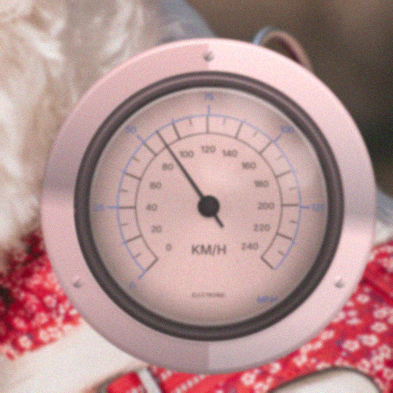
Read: 90,km/h
